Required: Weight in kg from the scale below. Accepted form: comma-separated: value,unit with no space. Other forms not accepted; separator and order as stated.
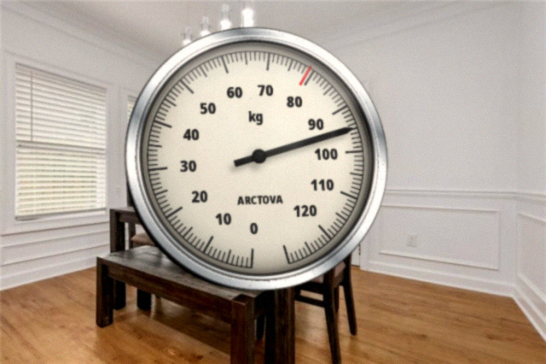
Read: 95,kg
